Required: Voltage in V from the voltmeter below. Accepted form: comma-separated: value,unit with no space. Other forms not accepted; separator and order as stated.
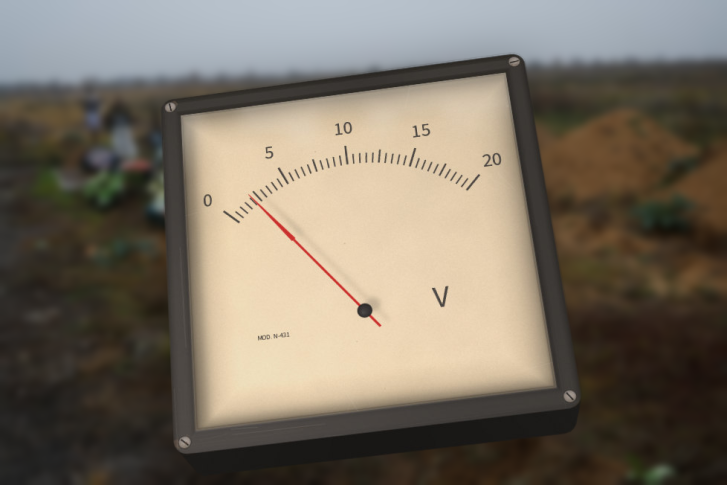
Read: 2,V
